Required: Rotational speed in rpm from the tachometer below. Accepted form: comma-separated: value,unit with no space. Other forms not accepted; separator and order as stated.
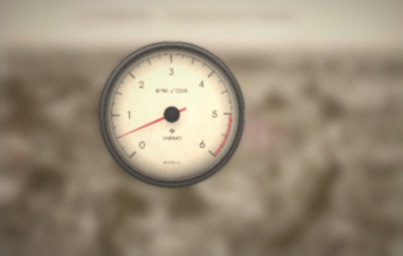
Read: 500,rpm
